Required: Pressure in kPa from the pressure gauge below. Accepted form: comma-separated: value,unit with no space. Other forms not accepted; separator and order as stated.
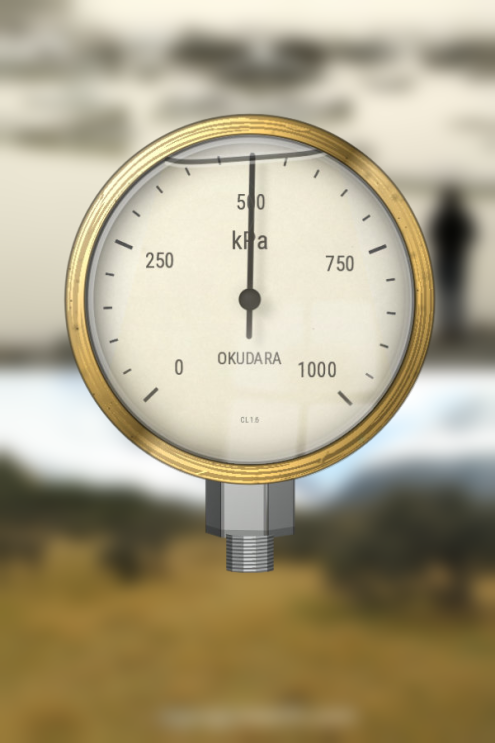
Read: 500,kPa
